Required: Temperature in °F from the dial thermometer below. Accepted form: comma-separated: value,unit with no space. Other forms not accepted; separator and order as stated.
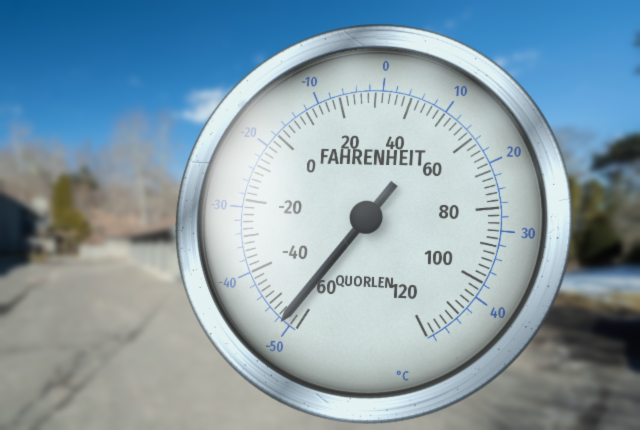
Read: -56,°F
